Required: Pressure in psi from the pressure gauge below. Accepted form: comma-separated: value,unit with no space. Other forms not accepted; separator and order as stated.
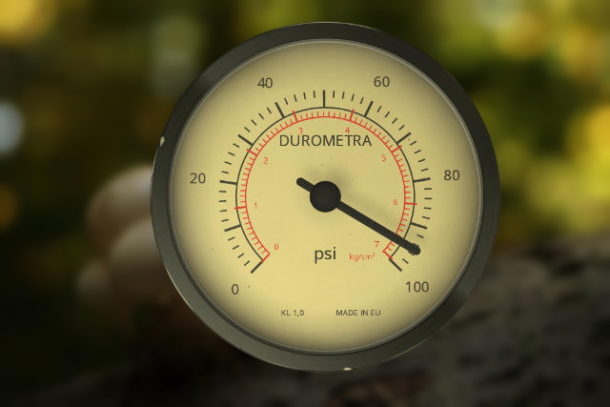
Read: 95,psi
